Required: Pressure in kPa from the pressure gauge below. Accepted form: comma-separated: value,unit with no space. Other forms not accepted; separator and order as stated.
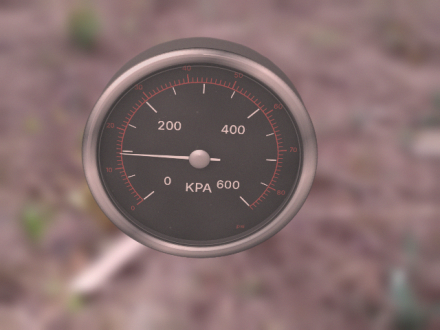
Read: 100,kPa
